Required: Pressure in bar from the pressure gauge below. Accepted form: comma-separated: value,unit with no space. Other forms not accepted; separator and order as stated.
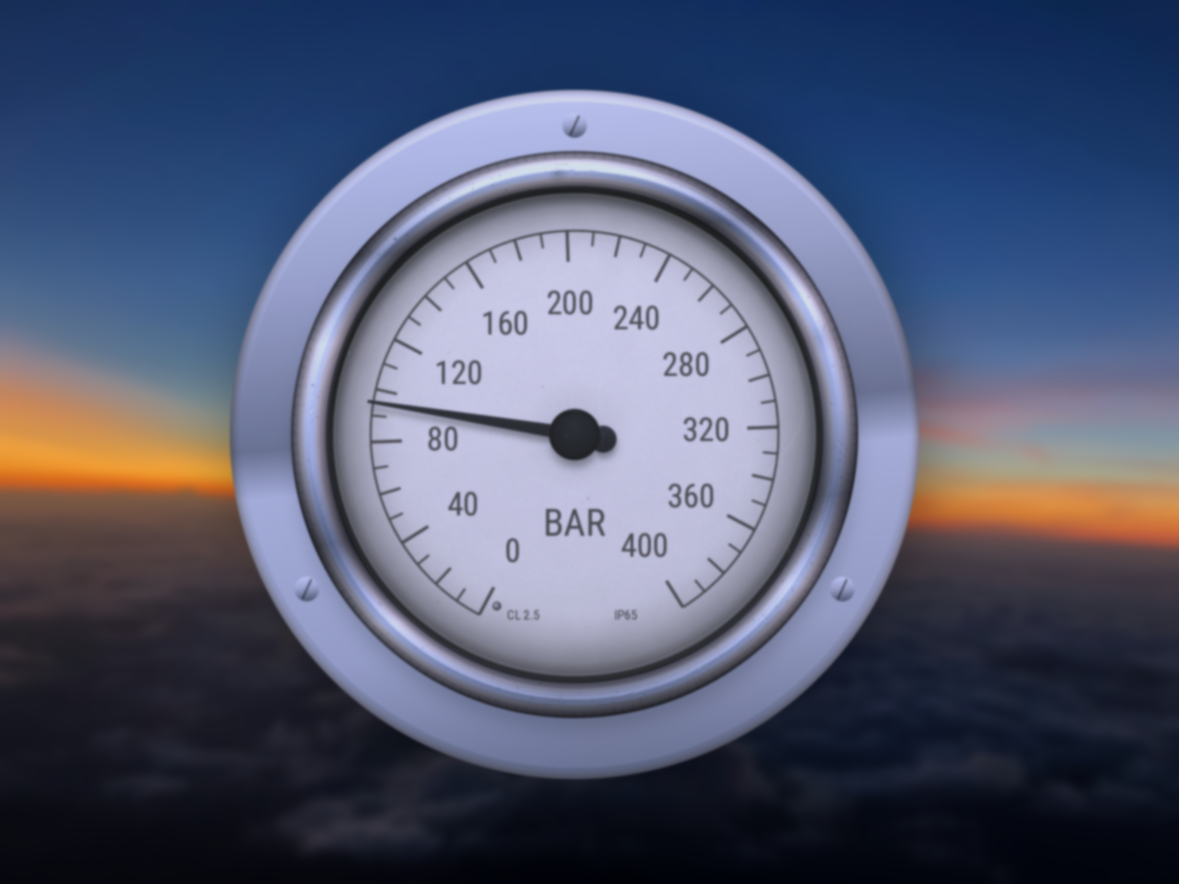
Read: 95,bar
